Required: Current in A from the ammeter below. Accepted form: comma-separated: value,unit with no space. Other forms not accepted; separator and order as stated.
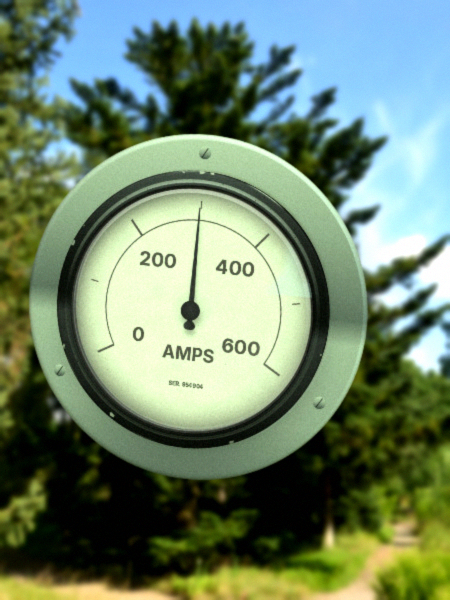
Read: 300,A
